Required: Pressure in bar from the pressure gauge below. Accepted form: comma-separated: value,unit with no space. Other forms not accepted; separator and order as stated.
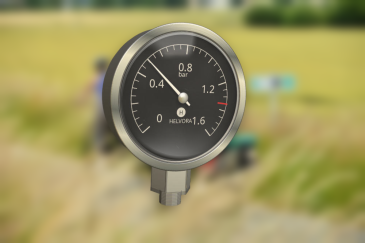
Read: 0.5,bar
